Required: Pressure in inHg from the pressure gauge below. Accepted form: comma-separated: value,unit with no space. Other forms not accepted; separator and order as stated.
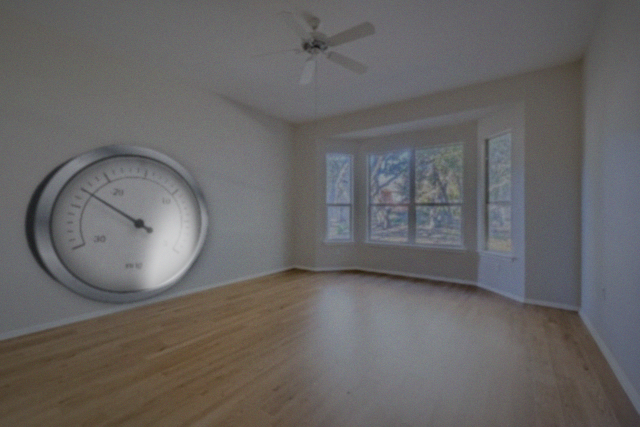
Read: -23,inHg
